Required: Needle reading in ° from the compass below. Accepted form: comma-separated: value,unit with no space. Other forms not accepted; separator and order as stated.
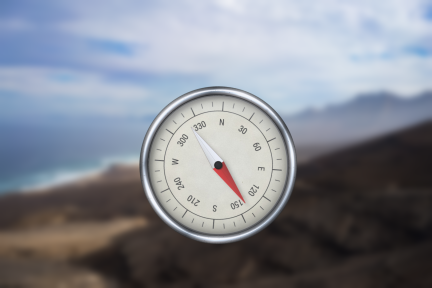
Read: 140,°
